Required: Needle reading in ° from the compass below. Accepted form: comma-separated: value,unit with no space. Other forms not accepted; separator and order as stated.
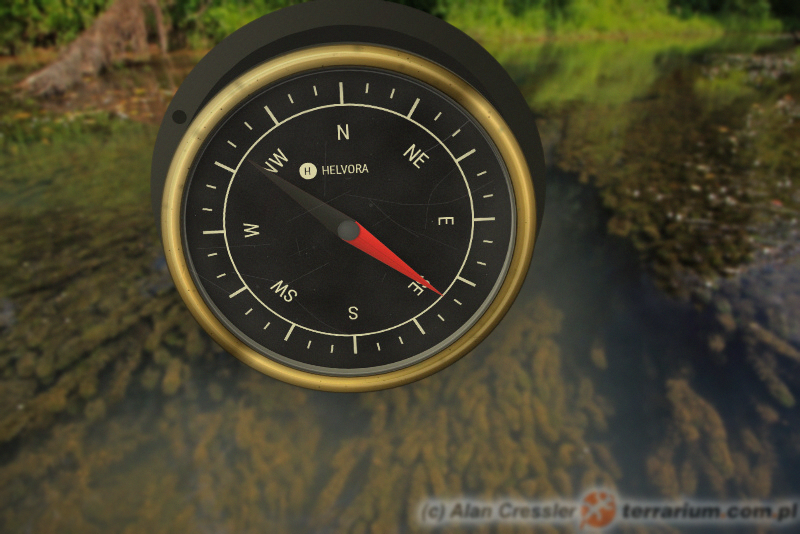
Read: 130,°
